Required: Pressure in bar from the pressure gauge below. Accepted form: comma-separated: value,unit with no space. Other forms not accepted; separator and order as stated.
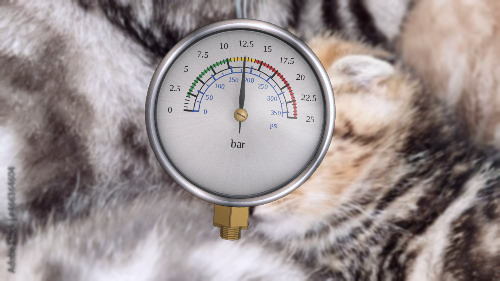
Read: 12.5,bar
